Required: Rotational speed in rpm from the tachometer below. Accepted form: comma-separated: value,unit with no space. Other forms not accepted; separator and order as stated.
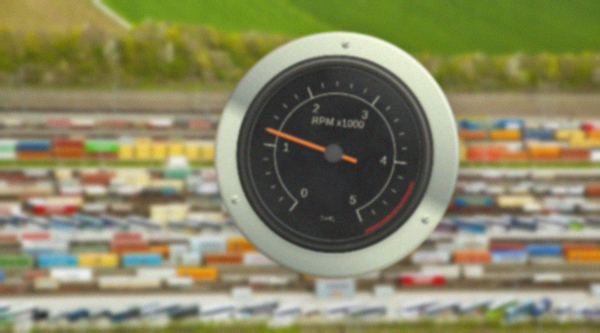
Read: 1200,rpm
